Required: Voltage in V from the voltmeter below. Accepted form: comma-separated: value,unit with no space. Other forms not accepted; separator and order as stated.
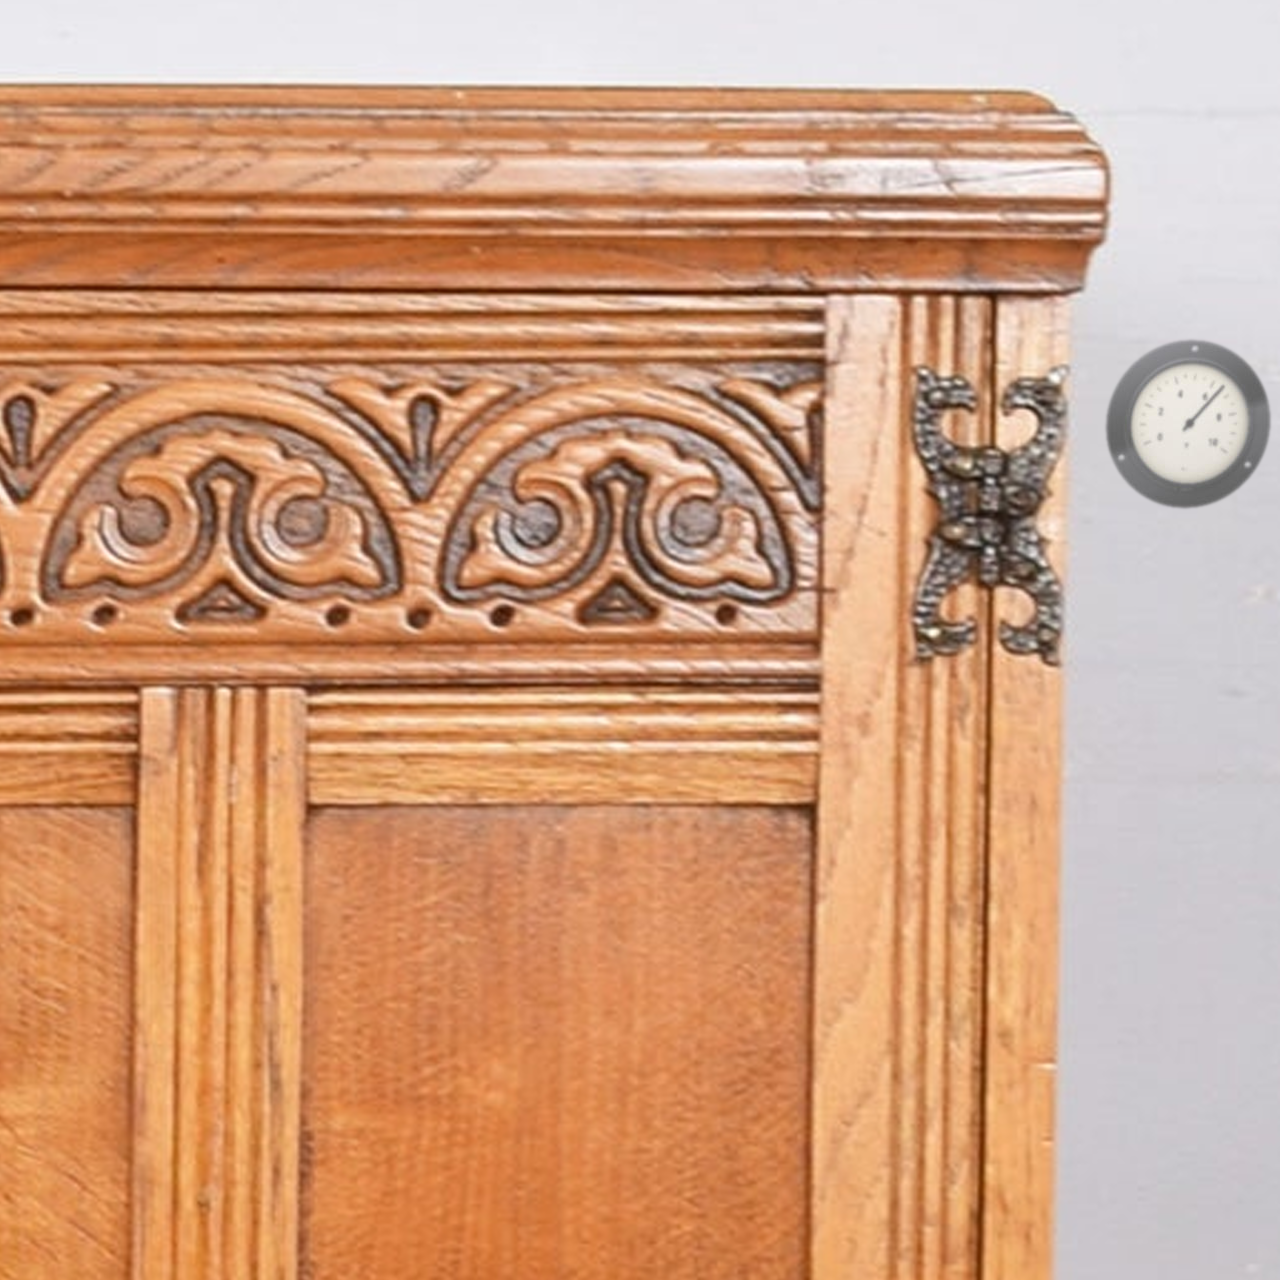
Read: 6.5,V
